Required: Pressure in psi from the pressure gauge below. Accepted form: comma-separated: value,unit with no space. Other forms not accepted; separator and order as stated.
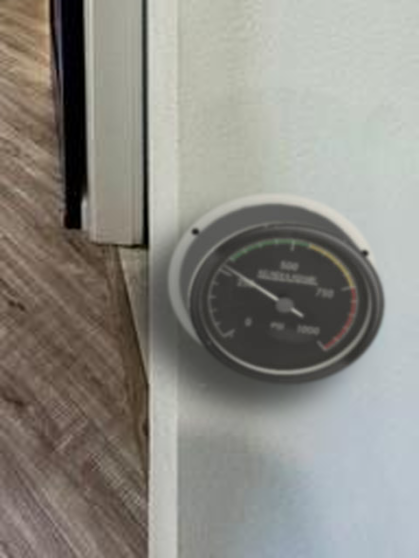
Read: 275,psi
